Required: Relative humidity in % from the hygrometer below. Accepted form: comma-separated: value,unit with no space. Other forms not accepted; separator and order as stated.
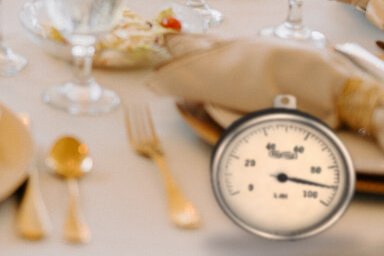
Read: 90,%
